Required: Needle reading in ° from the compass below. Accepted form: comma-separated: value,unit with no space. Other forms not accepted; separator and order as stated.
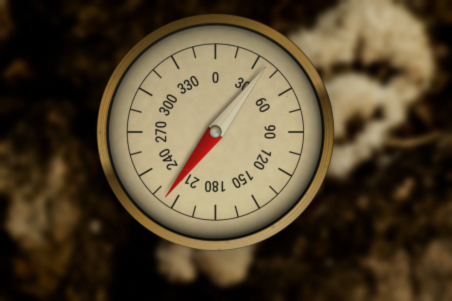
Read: 217.5,°
